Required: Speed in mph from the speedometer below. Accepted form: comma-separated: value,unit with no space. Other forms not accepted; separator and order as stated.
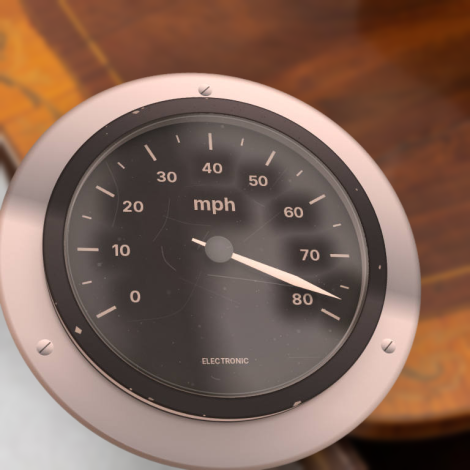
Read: 77.5,mph
